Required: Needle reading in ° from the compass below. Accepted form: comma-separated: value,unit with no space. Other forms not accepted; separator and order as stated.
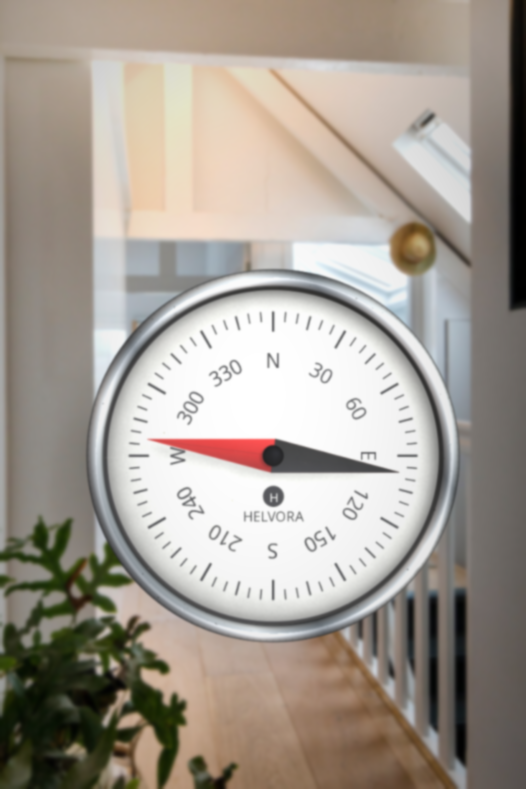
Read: 277.5,°
